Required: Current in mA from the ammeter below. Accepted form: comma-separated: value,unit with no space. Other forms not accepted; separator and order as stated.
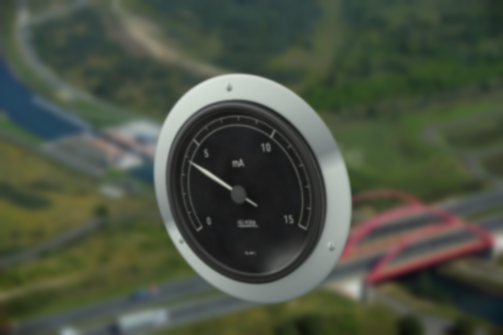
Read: 4,mA
